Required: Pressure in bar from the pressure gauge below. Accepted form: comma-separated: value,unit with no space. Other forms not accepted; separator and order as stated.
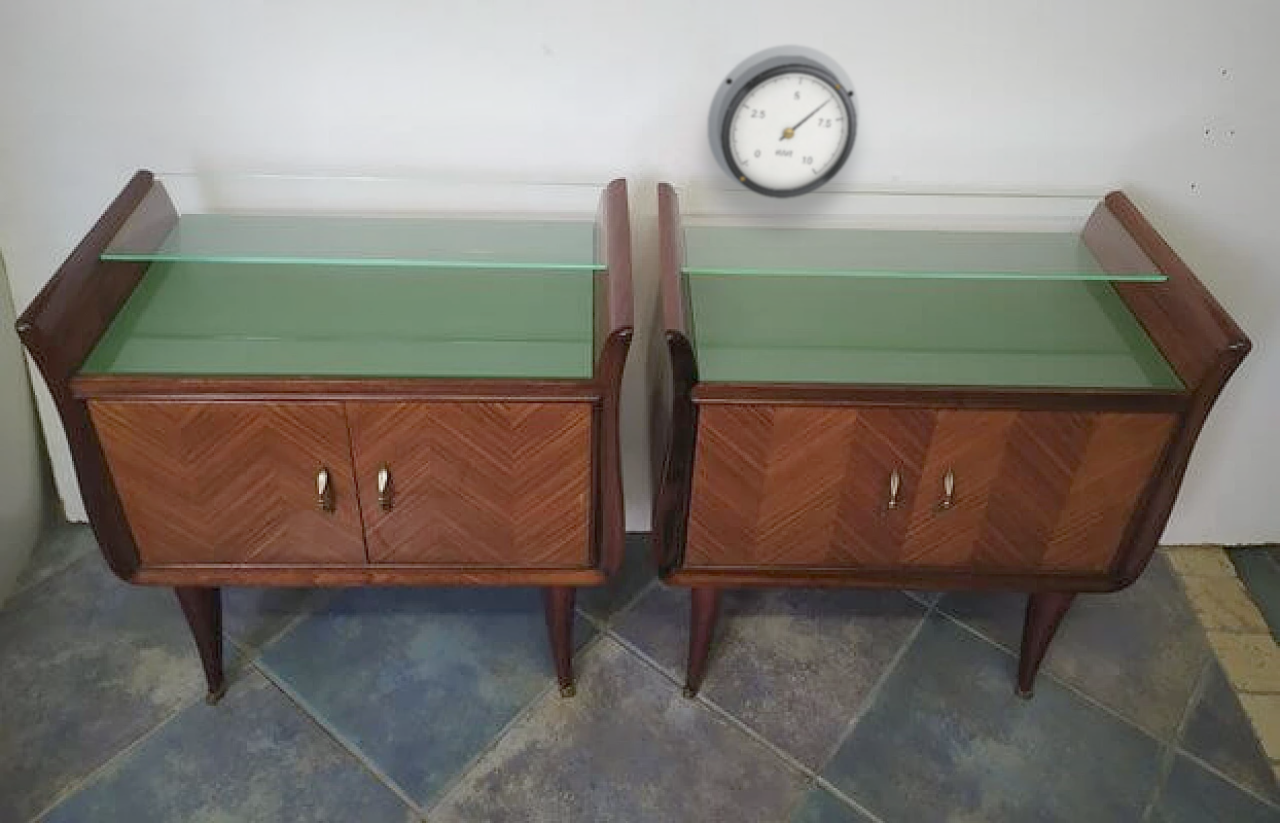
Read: 6.5,bar
